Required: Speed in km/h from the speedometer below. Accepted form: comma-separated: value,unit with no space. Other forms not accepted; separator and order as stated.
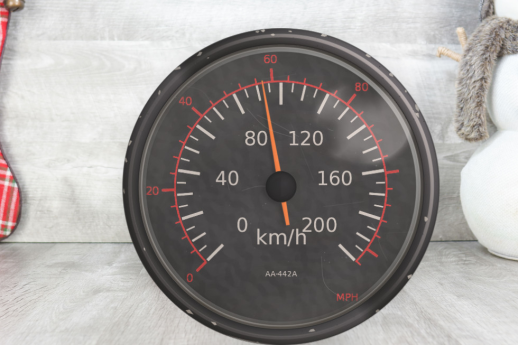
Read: 92.5,km/h
